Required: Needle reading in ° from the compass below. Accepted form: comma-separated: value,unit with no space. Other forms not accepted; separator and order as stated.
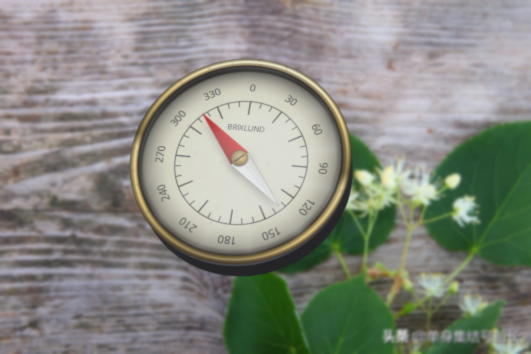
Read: 315,°
